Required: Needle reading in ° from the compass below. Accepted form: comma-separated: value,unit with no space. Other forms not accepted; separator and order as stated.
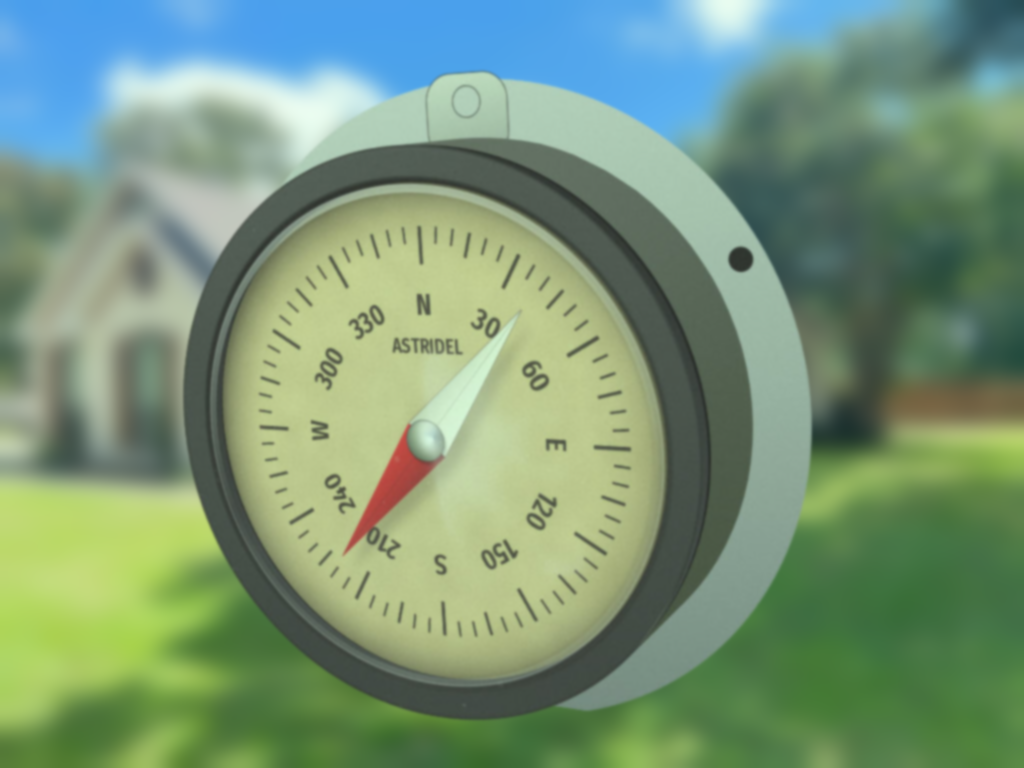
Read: 220,°
